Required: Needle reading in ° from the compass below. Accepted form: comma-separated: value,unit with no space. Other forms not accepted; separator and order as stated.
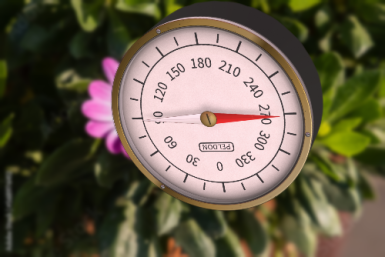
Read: 270,°
